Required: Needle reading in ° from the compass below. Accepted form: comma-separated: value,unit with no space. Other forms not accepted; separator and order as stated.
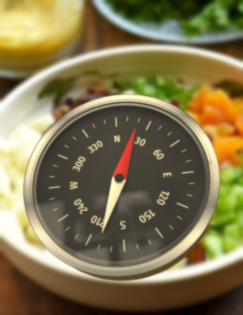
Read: 20,°
